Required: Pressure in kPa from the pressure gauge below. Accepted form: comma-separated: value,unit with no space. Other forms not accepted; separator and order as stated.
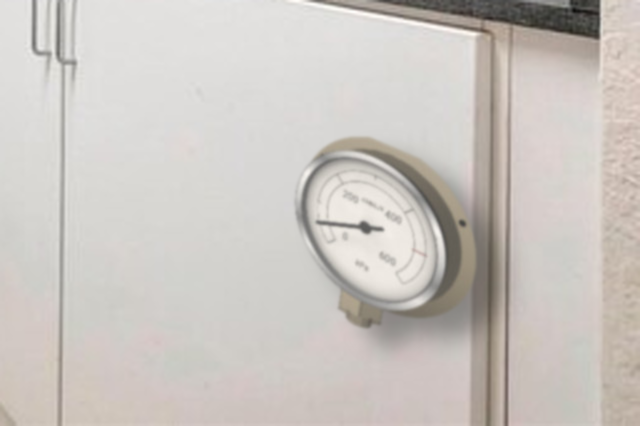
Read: 50,kPa
